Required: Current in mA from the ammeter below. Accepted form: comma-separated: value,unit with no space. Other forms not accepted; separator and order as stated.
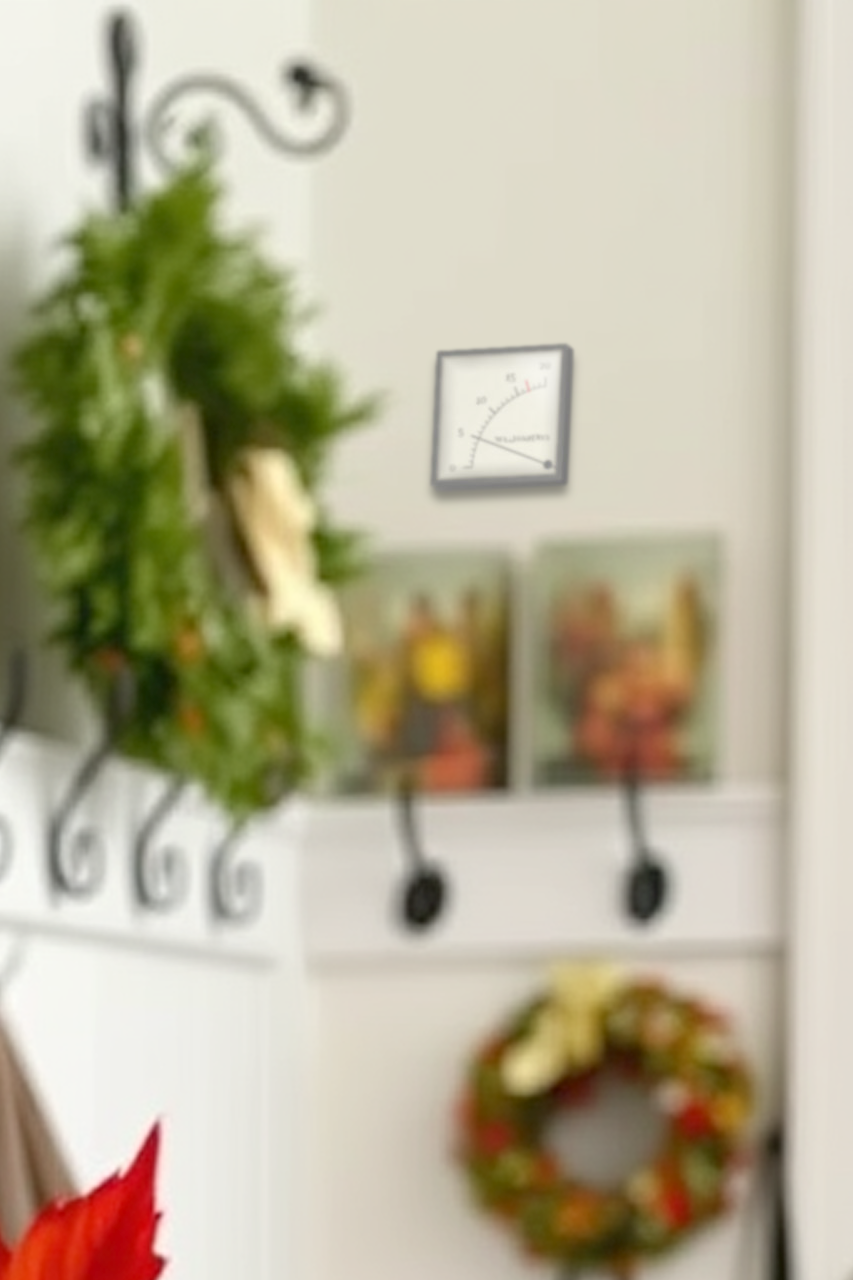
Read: 5,mA
